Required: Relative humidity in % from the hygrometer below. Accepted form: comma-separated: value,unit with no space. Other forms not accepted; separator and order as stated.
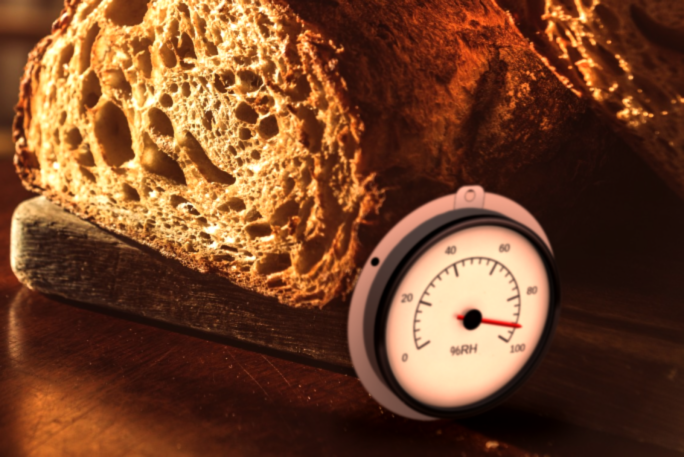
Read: 92,%
